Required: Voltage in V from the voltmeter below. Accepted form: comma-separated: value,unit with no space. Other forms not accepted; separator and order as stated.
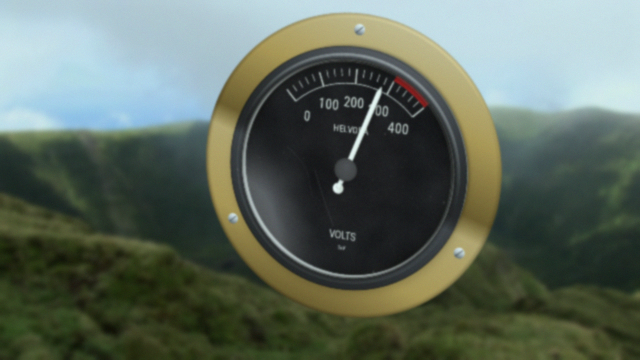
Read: 280,V
